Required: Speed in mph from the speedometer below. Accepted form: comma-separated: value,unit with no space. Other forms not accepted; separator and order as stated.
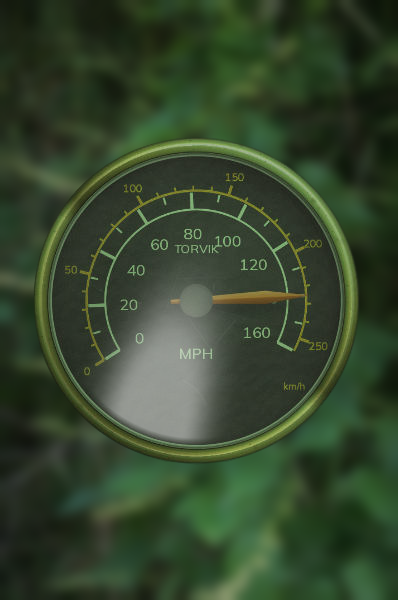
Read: 140,mph
